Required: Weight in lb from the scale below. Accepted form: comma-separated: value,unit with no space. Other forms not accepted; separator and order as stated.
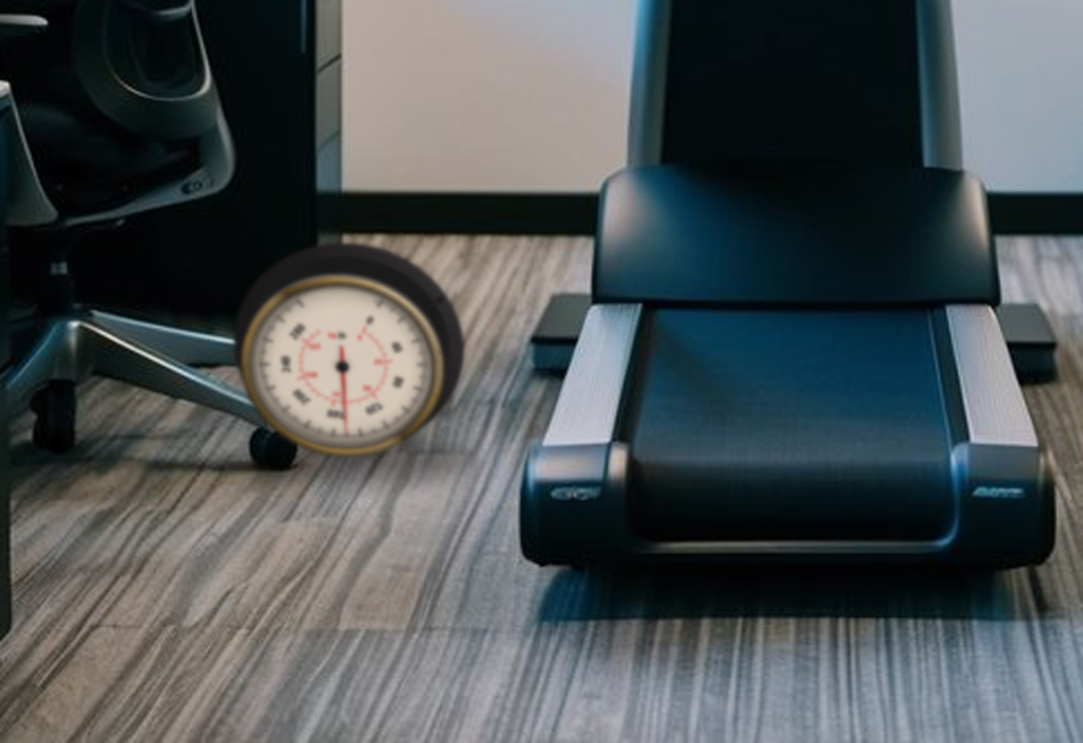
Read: 150,lb
